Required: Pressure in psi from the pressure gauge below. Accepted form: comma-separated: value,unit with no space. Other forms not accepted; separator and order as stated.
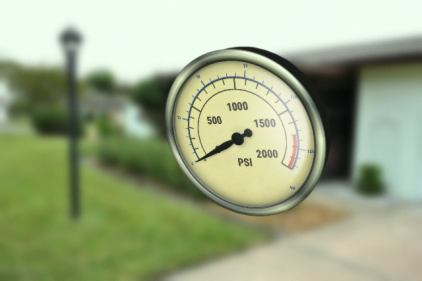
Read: 0,psi
